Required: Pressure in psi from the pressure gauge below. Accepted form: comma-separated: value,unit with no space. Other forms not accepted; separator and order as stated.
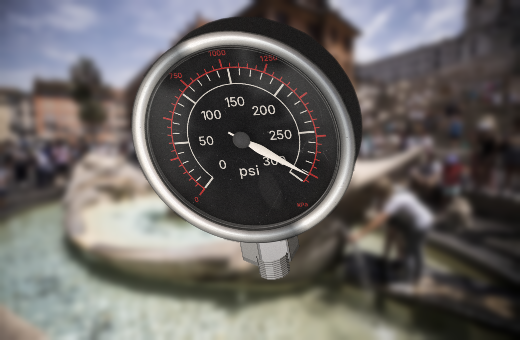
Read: 290,psi
